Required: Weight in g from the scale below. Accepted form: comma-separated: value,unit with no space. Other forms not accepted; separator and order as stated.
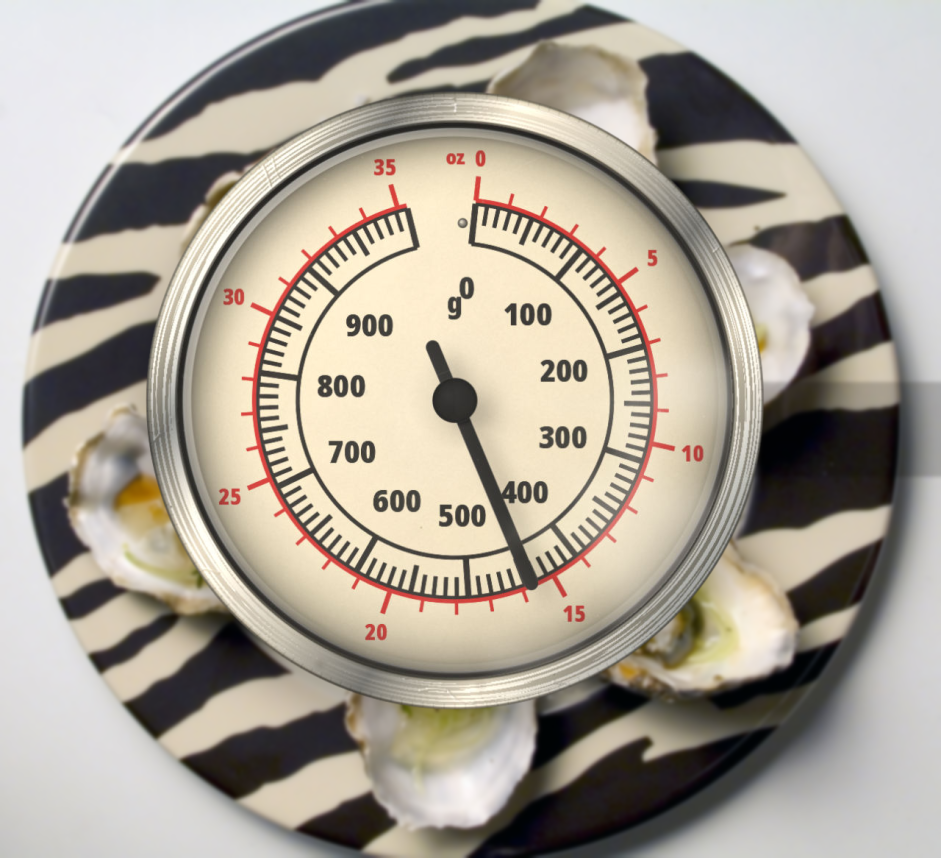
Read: 445,g
